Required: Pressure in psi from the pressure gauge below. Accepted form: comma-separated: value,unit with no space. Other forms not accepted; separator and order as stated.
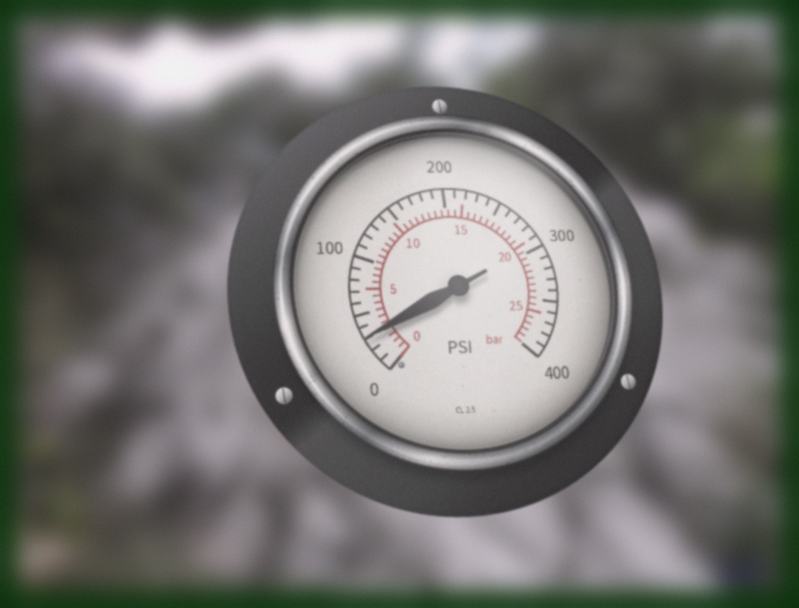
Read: 30,psi
